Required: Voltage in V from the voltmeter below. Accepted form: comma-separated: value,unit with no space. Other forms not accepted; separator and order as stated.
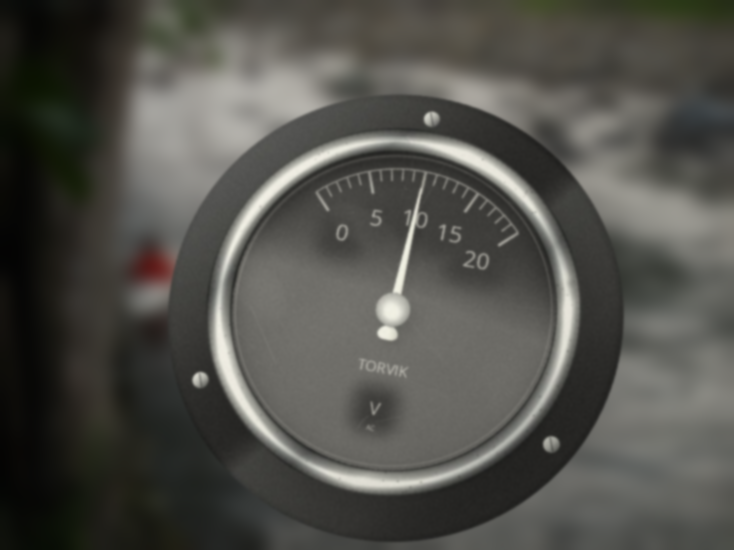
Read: 10,V
